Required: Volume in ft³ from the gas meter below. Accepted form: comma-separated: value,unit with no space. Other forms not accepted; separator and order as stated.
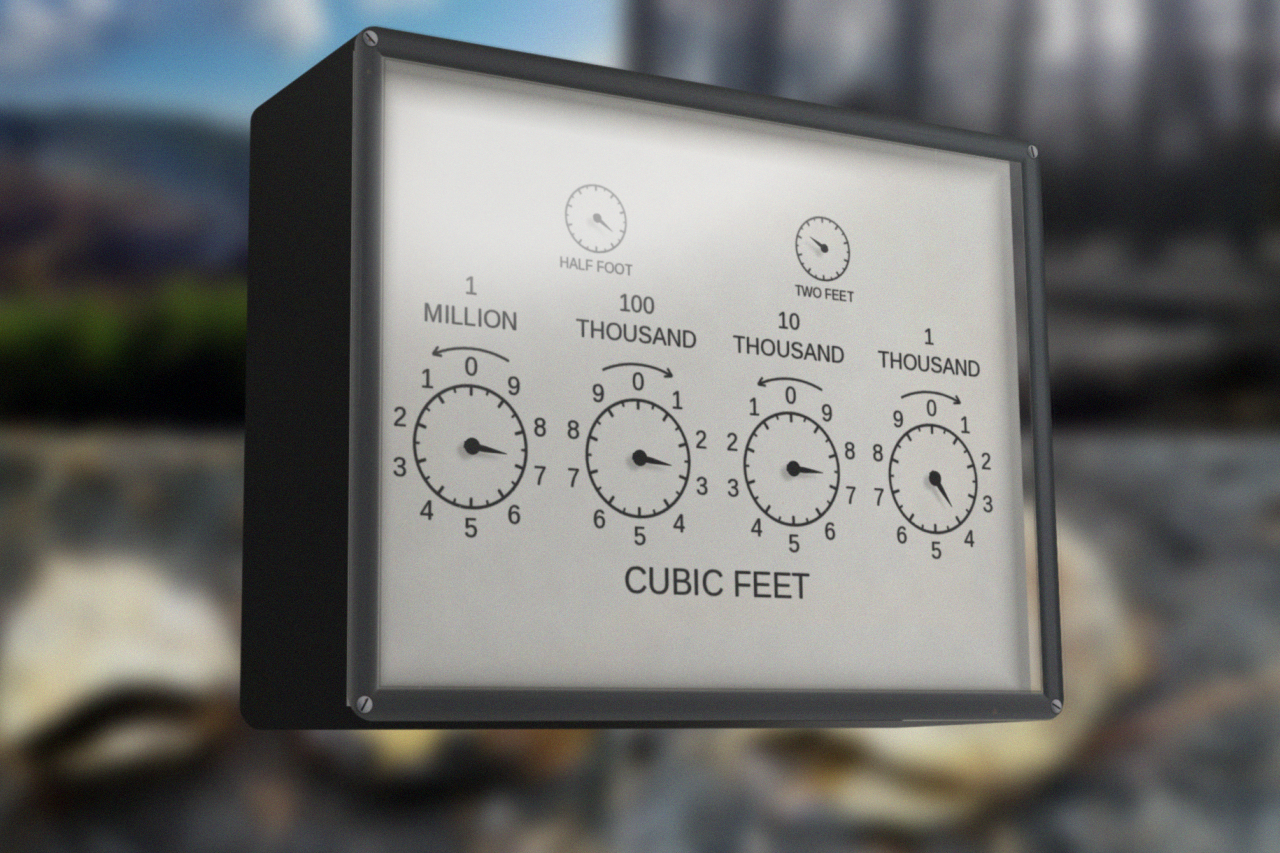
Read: 727400,ft³
